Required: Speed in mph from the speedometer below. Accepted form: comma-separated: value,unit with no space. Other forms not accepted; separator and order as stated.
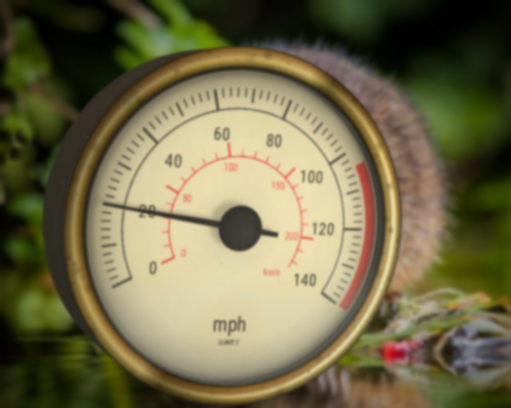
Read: 20,mph
